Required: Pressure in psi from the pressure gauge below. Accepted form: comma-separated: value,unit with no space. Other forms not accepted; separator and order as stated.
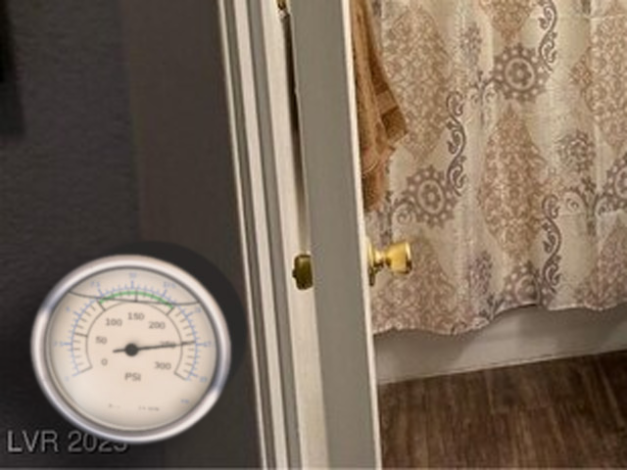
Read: 250,psi
